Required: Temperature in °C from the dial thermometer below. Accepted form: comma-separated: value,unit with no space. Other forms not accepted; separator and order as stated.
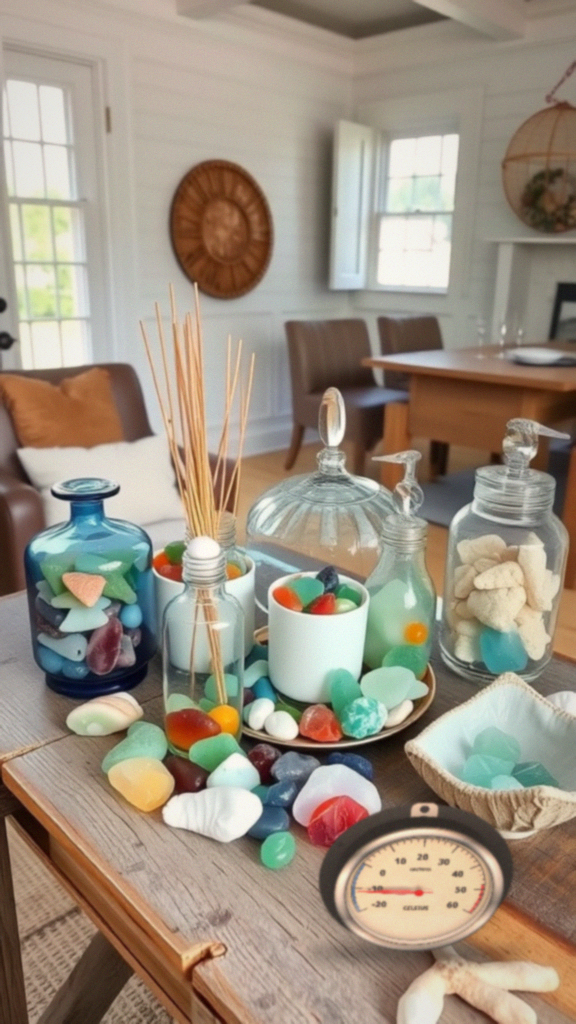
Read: -10,°C
